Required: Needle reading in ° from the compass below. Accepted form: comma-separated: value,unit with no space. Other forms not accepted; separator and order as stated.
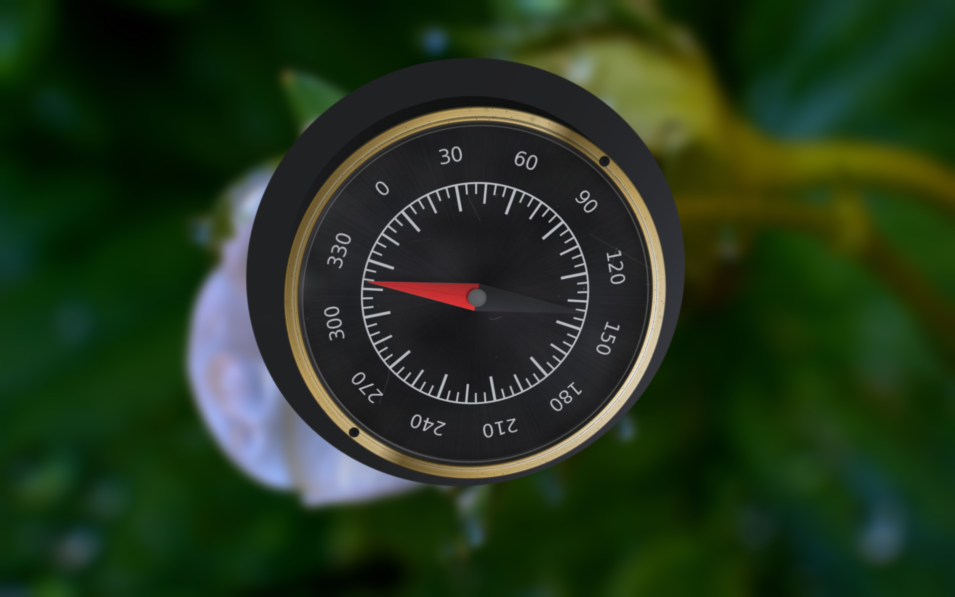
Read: 320,°
